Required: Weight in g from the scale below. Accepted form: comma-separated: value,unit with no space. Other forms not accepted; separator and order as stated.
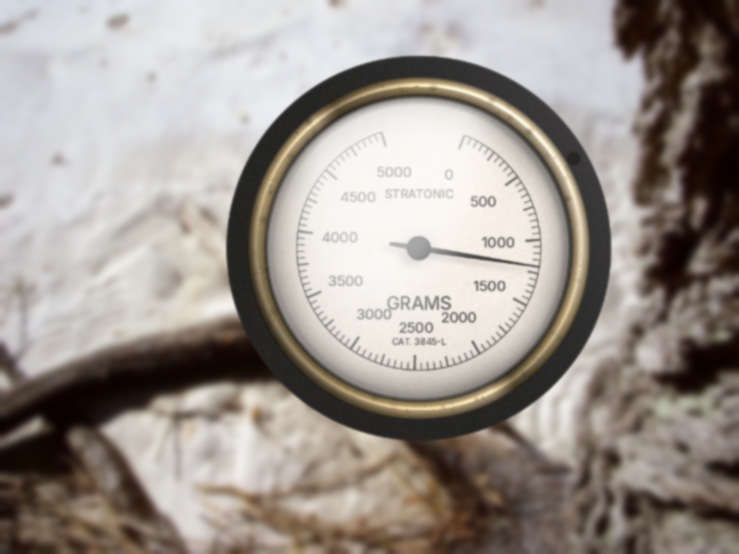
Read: 1200,g
